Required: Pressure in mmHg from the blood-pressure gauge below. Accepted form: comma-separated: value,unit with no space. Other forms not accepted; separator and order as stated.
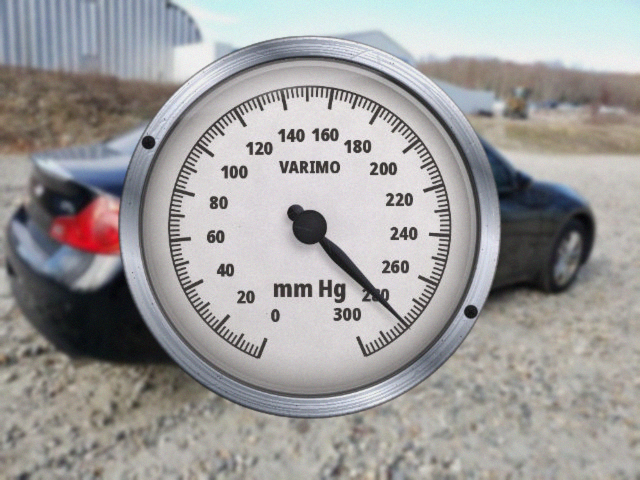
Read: 280,mmHg
